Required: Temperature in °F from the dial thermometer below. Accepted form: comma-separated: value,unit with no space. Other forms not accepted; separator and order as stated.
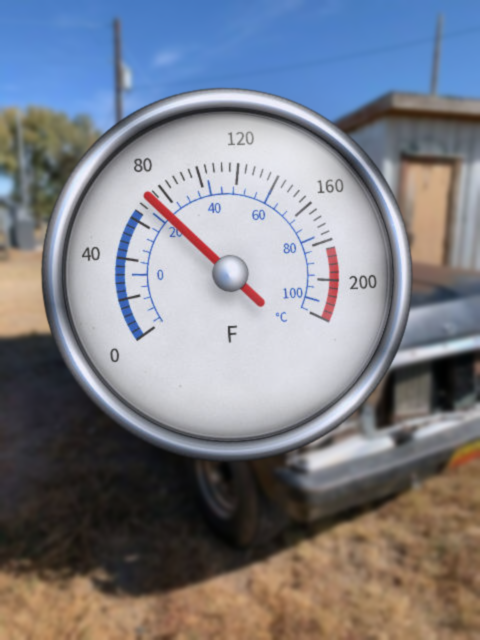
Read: 72,°F
